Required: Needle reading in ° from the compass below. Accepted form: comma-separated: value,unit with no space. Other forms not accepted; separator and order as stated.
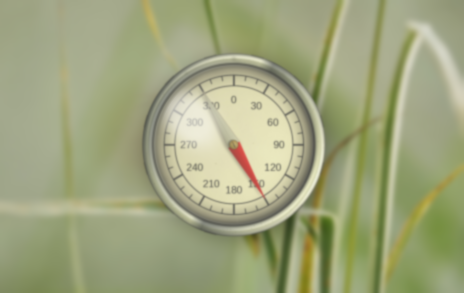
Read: 150,°
